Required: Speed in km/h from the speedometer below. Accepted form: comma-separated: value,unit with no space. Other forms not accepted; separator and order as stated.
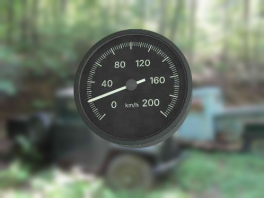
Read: 20,km/h
